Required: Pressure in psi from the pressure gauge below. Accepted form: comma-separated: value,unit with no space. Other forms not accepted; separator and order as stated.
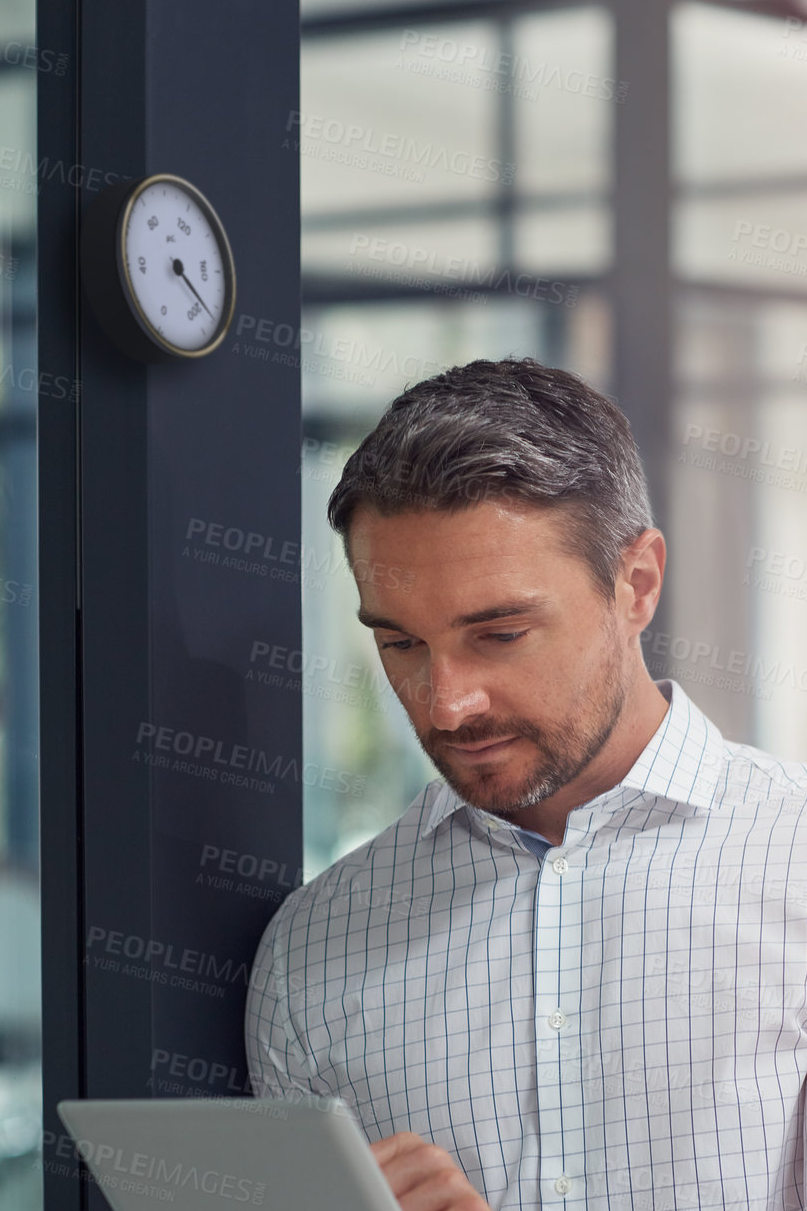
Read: 190,psi
